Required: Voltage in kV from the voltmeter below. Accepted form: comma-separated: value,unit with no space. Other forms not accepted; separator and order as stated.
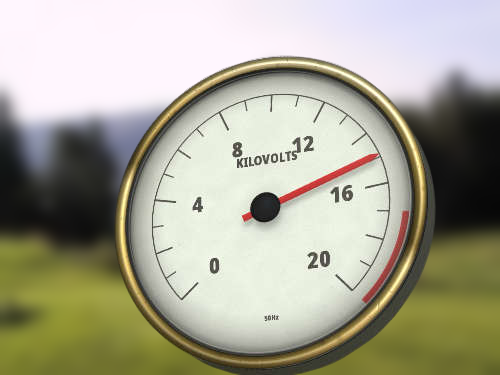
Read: 15,kV
